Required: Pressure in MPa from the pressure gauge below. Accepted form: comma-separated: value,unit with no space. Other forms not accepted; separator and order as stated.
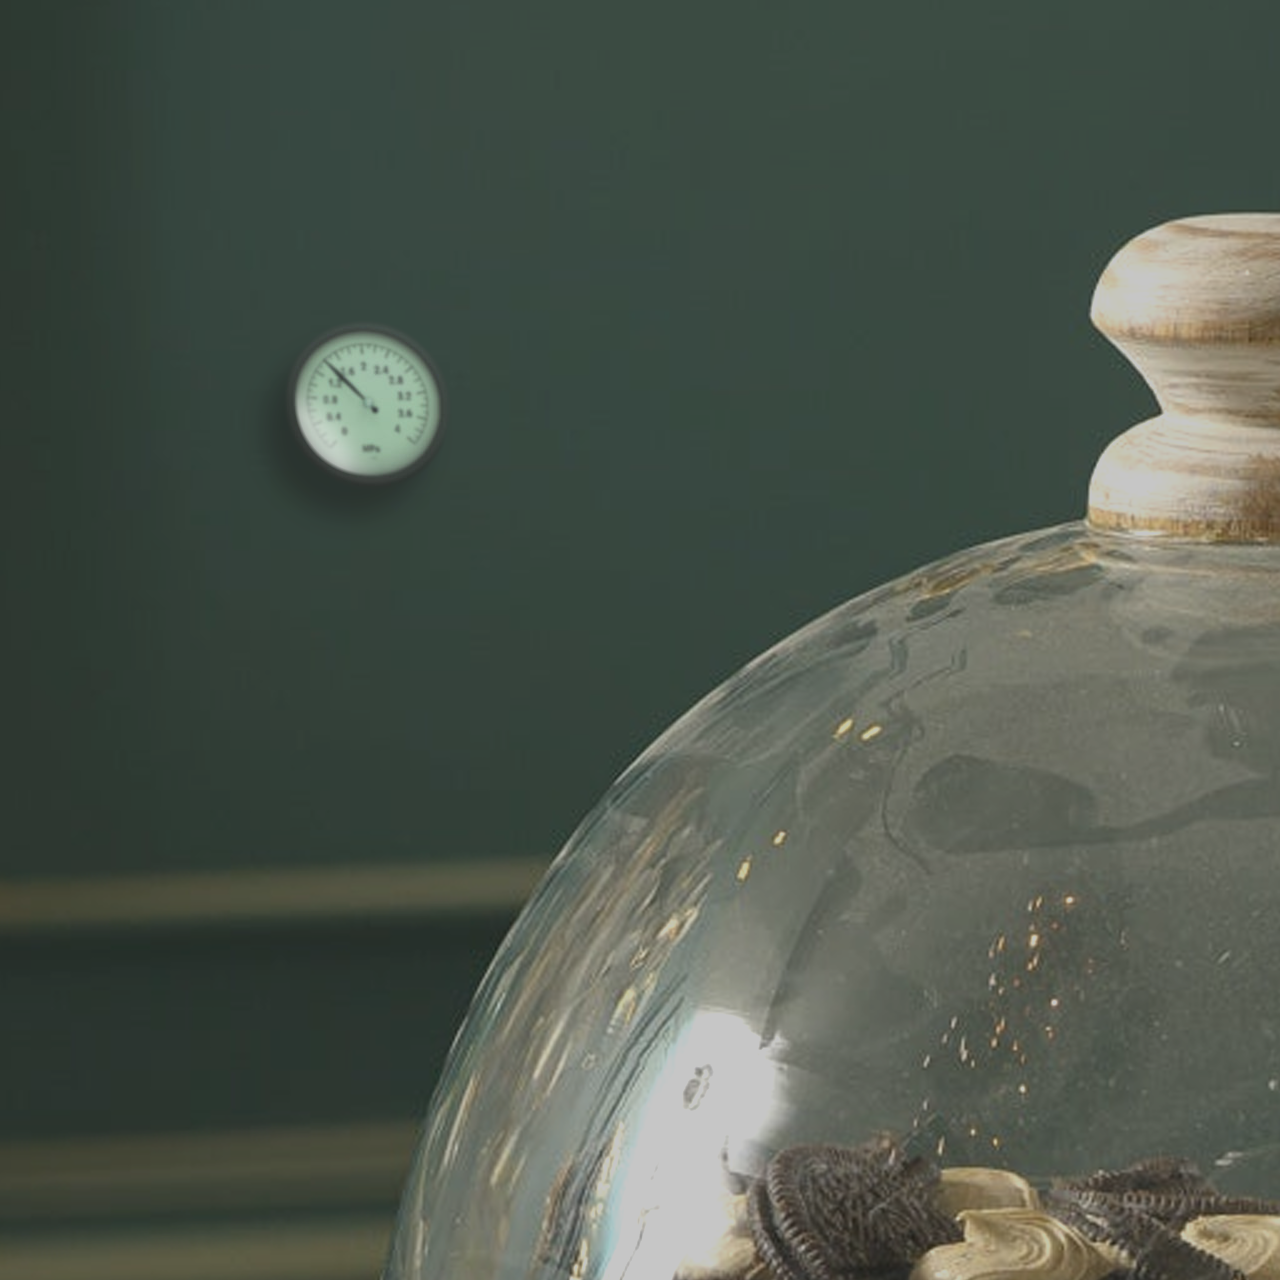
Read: 1.4,MPa
